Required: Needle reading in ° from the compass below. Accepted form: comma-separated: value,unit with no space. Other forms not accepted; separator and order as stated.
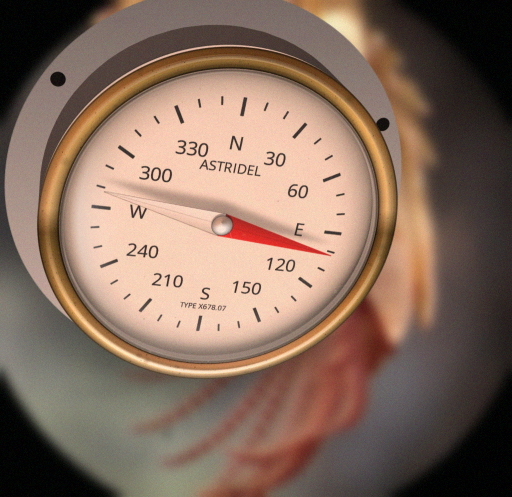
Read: 100,°
